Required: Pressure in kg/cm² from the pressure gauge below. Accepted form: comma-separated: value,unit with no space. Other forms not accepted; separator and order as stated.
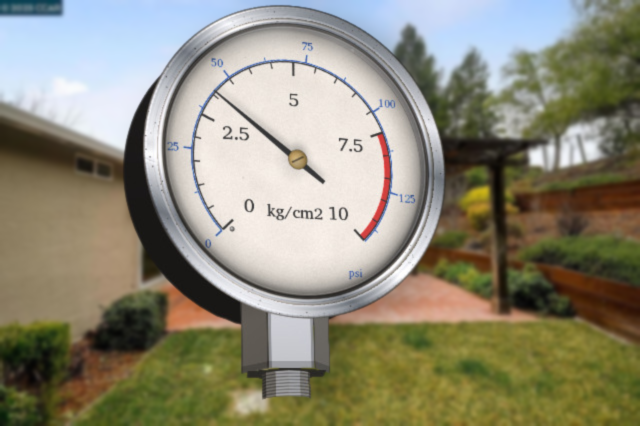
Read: 3,kg/cm²
